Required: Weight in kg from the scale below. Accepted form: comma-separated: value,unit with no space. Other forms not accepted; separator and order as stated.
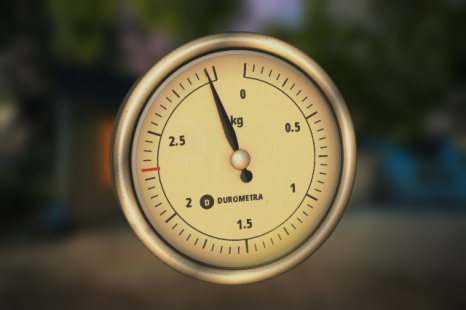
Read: 2.95,kg
